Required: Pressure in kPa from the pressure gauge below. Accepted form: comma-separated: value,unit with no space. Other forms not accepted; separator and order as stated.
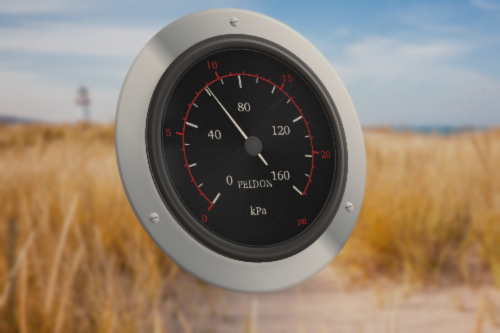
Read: 60,kPa
